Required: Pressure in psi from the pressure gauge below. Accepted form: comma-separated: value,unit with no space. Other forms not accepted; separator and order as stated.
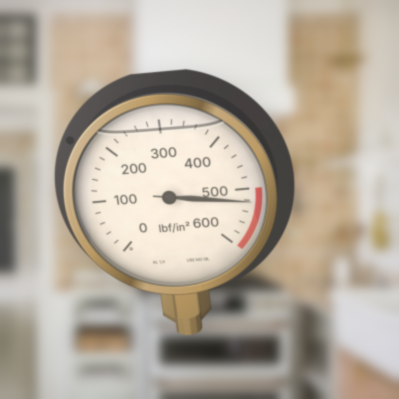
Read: 520,psi
